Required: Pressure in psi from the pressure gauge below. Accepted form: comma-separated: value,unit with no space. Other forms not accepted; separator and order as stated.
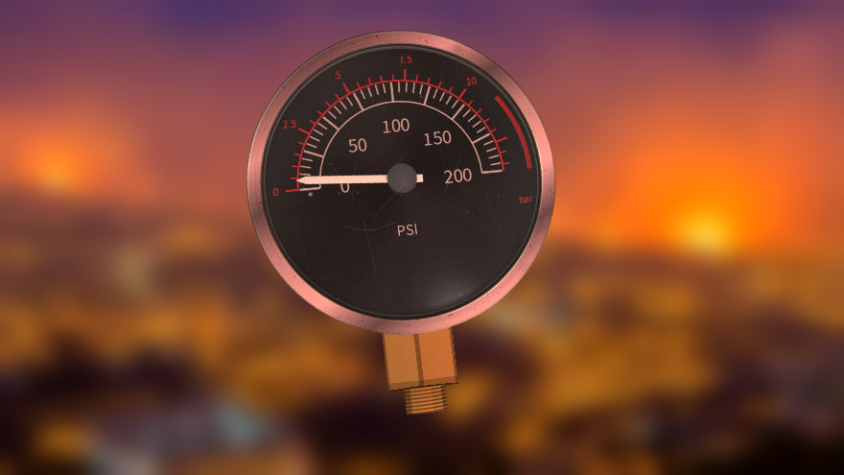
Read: 5,psi
